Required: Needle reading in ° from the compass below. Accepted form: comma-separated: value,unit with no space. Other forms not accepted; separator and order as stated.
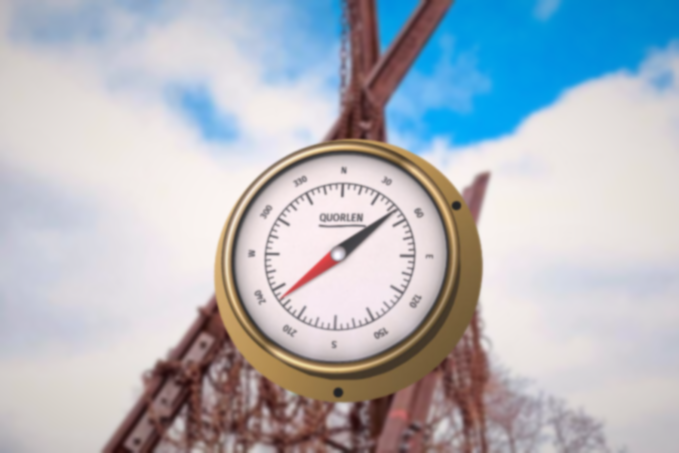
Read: 230,°
